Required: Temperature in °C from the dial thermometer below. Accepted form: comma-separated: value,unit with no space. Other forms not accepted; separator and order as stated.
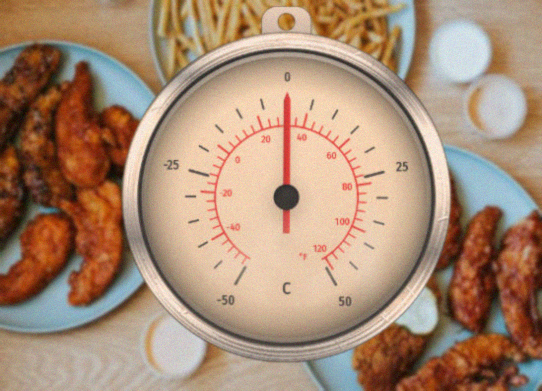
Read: 0,°C
